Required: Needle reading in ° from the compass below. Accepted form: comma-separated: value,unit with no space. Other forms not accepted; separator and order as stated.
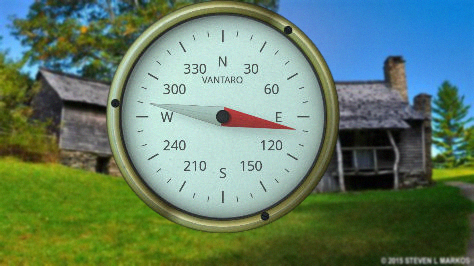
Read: 100,°
